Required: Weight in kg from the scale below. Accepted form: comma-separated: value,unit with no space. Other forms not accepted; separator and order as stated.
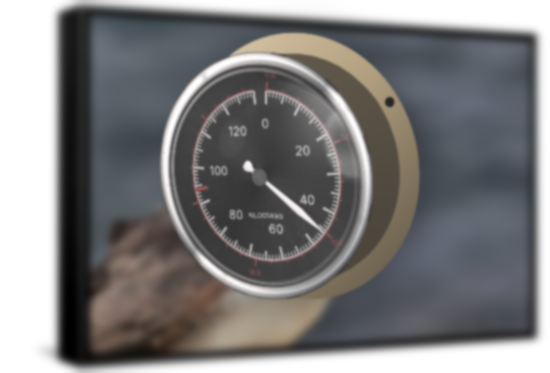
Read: 45,kg
